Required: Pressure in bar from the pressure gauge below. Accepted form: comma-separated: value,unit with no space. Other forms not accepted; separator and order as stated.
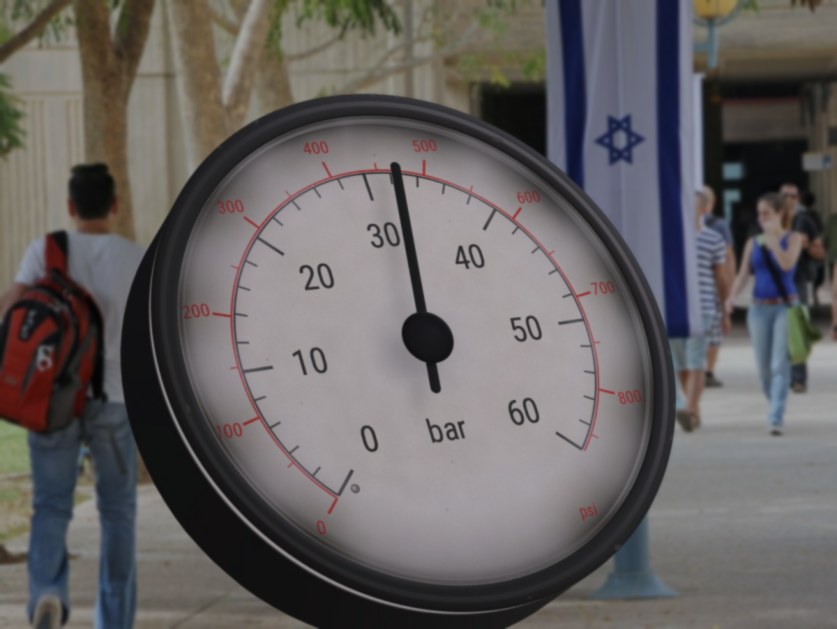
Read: 32,bar
